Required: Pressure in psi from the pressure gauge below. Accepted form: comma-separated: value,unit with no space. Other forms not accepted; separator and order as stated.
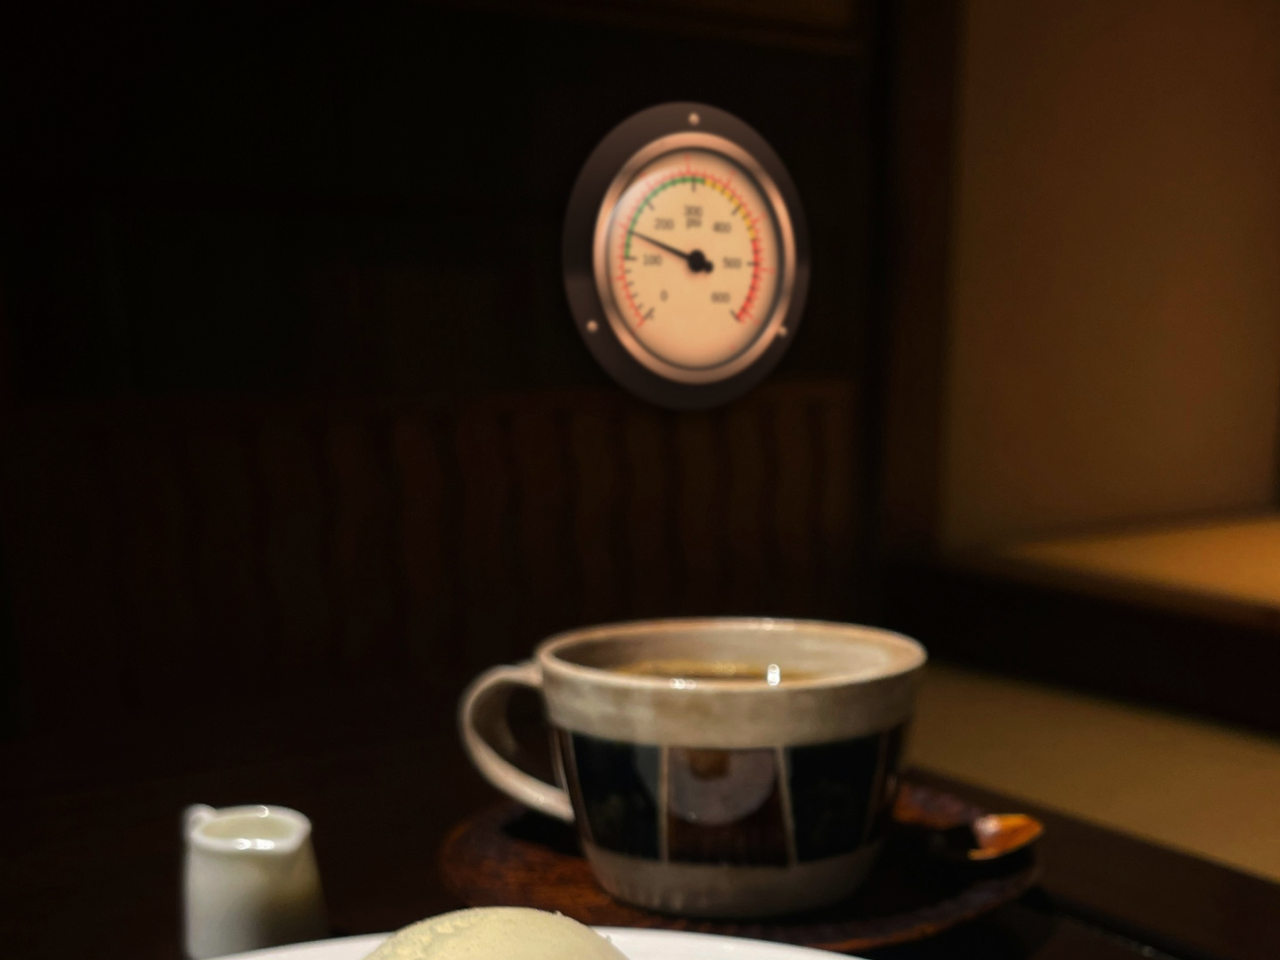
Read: 140,psi
